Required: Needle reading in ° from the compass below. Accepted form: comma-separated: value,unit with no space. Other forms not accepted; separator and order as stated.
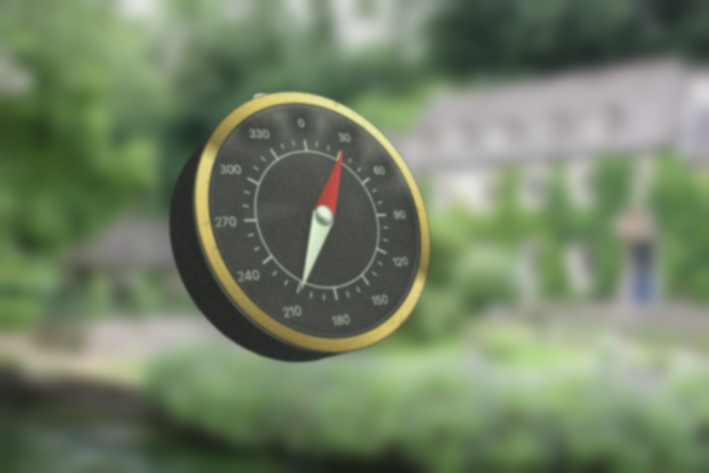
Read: 30,°
